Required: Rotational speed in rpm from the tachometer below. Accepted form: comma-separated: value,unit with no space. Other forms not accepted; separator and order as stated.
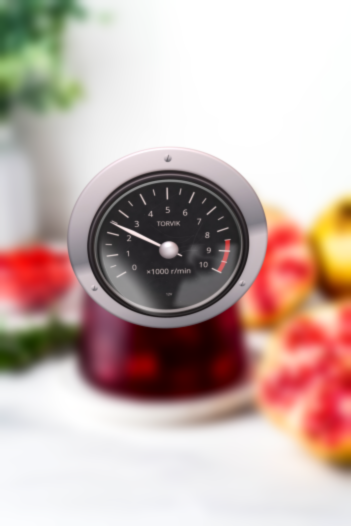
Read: 2500,rpm
